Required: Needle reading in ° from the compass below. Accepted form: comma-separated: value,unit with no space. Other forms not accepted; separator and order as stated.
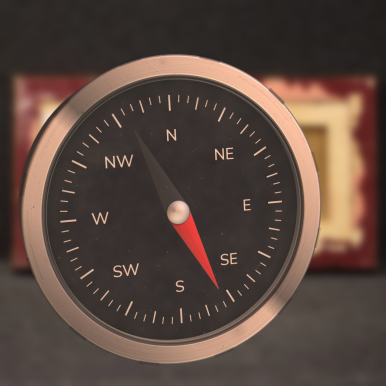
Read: 155,°
